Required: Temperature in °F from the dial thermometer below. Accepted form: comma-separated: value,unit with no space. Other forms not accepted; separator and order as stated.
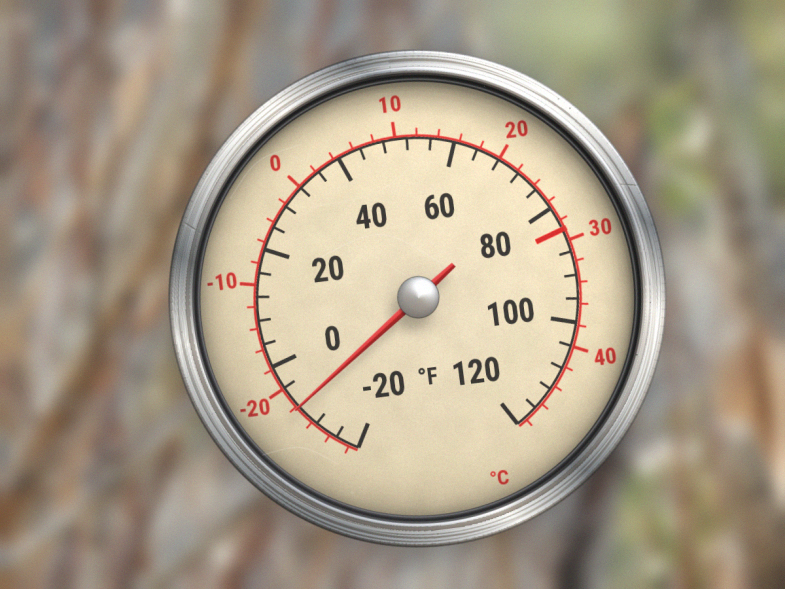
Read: -8,°F
